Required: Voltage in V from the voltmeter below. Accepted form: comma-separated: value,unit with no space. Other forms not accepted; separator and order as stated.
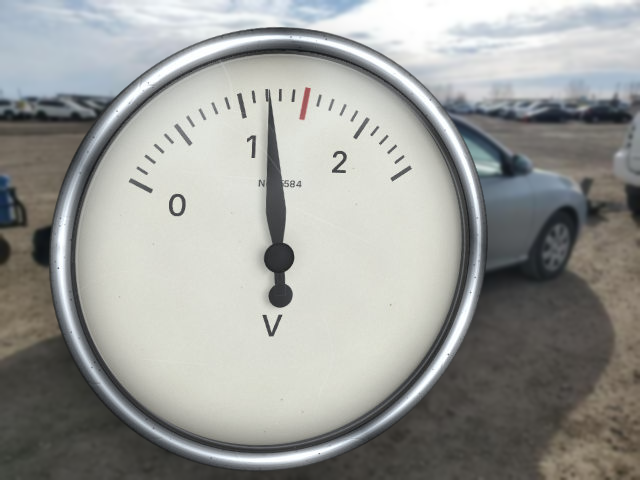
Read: 1.2,V
